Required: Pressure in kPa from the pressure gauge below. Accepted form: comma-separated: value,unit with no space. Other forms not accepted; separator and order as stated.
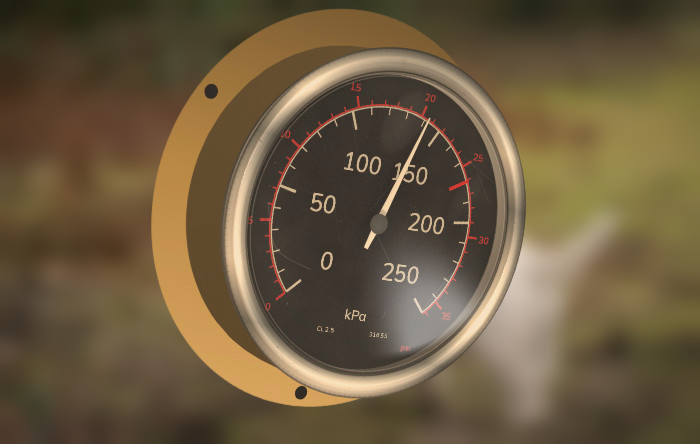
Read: 140,kPa
